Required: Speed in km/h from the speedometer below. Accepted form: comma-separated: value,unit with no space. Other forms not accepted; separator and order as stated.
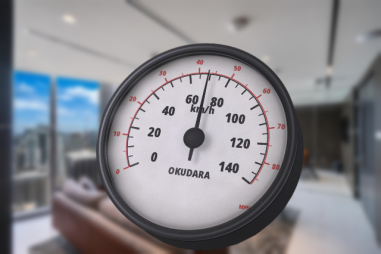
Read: 70,km/h
